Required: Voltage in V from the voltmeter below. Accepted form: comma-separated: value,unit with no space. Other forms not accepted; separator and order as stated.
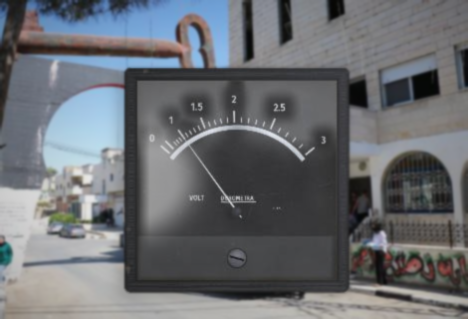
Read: 1,V
